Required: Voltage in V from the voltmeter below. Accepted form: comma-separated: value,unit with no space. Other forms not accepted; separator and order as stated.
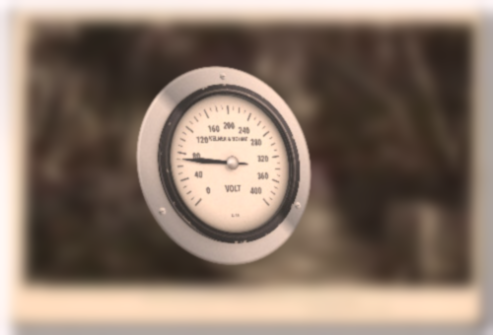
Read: 70,V
